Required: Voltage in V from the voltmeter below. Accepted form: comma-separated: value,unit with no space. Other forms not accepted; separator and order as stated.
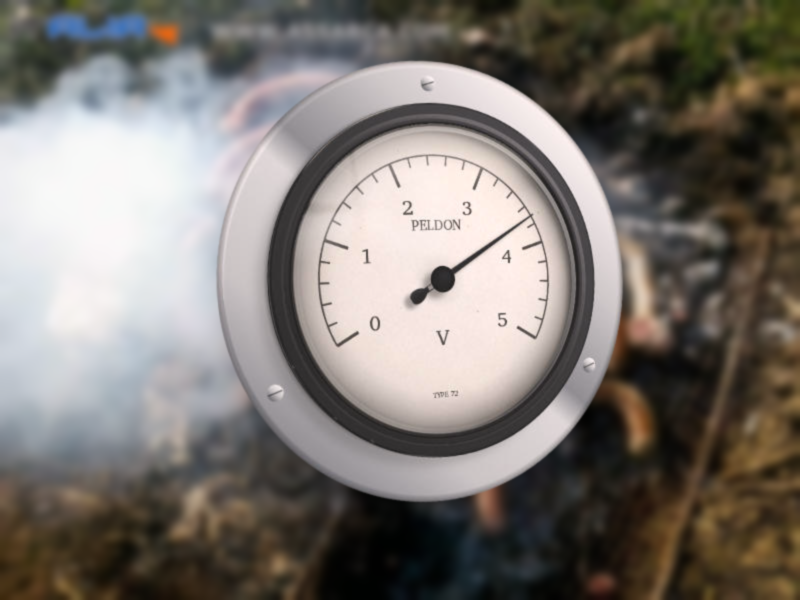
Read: 3.7,V
